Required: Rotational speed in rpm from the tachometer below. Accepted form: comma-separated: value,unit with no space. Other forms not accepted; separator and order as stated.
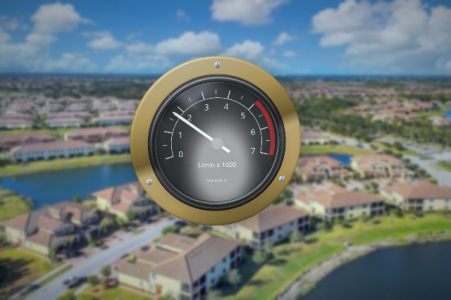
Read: 1750,rpm
